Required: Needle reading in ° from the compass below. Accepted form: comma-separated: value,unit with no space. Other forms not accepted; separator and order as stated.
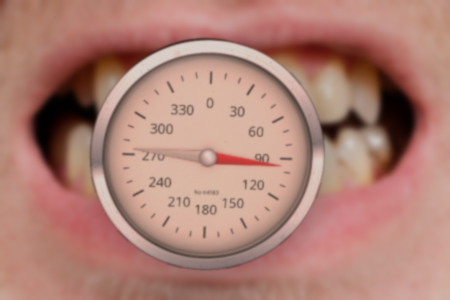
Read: 95,°
